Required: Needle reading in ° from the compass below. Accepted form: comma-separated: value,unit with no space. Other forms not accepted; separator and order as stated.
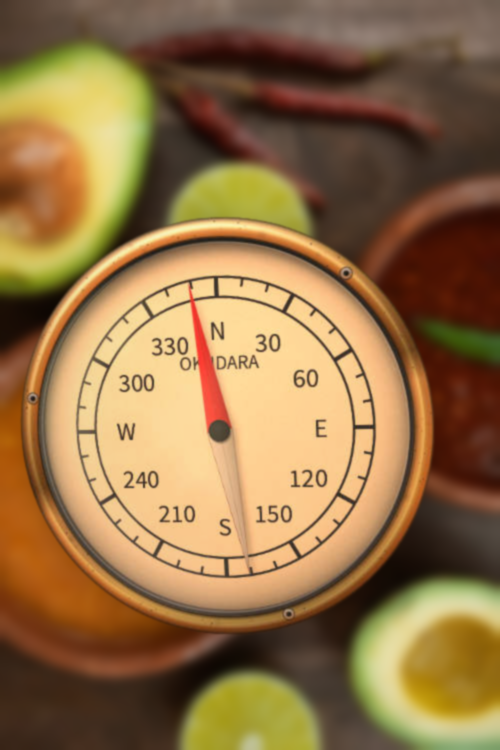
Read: 350,°
